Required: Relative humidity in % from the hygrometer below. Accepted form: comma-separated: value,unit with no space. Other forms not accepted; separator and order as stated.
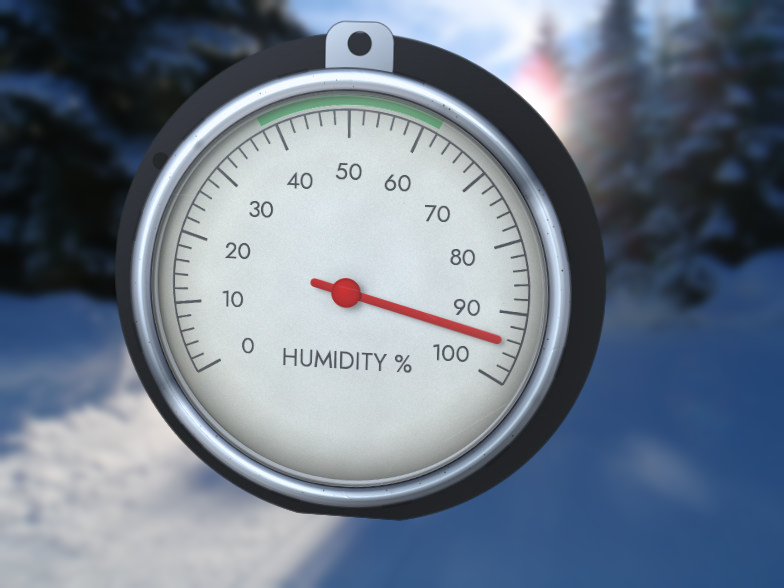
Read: 94,%
